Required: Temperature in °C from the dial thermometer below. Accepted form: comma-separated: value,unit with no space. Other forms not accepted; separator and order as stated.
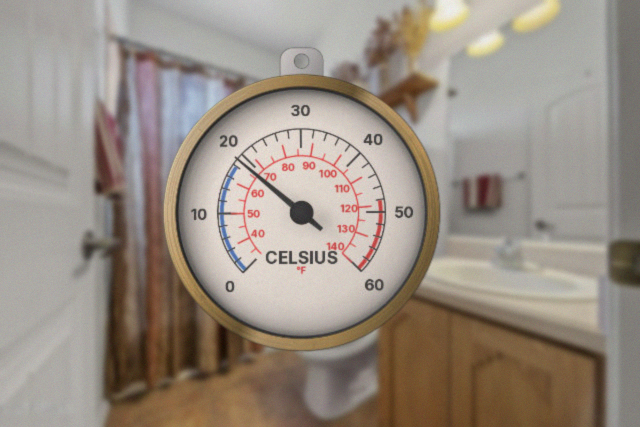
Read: 19,°C
